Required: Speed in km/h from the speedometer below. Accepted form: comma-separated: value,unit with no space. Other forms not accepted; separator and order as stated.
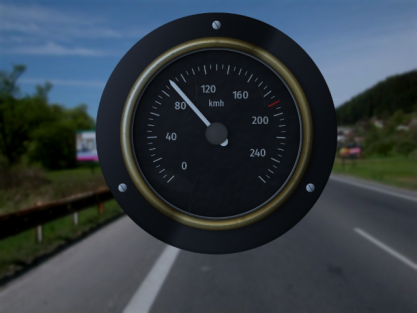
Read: 90,km/h
